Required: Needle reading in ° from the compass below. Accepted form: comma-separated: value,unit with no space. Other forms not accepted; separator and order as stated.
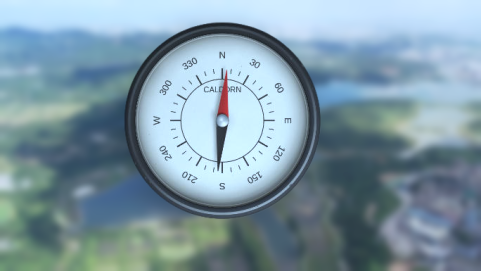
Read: 5,°
